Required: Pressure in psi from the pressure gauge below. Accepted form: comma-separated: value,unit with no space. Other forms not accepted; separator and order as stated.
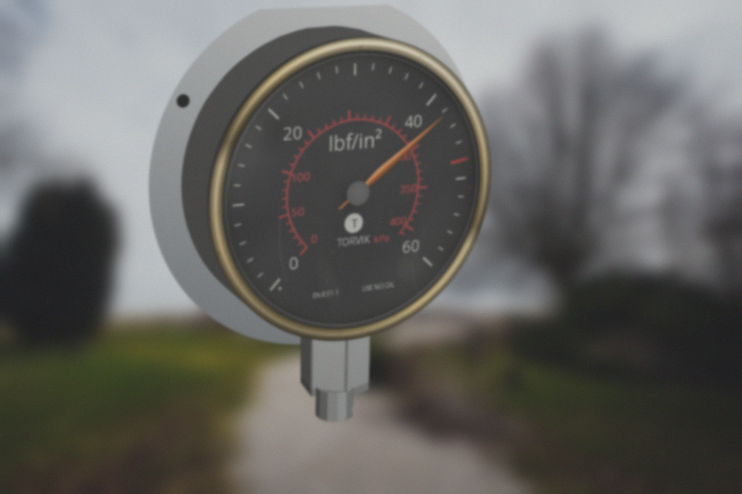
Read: 42,psi
